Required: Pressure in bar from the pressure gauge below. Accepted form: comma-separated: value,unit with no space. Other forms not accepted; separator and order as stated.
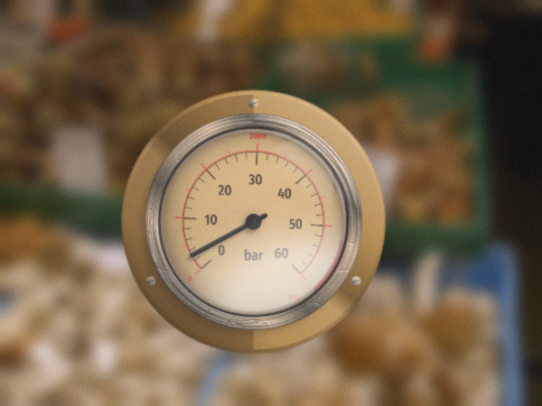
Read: 3,bar
